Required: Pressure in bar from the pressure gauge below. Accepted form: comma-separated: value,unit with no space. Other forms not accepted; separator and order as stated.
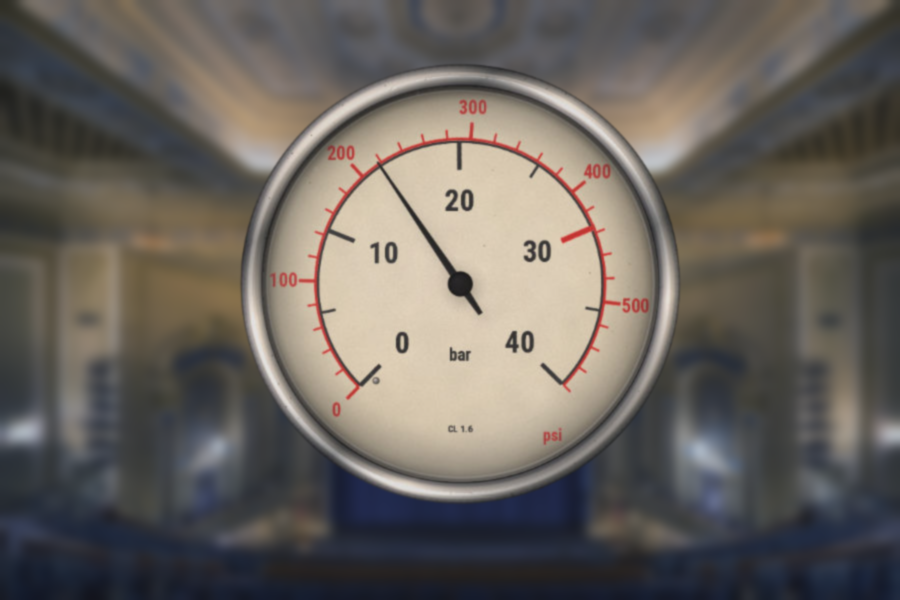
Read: 15,bar
